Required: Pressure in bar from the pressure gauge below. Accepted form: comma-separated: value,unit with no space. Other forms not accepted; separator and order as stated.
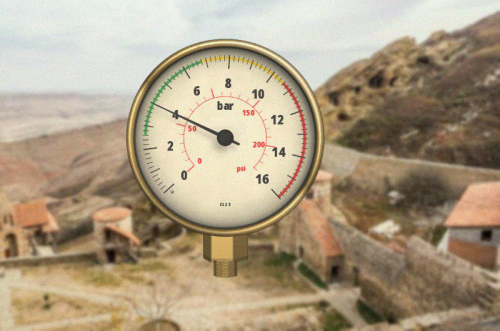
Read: 4,bar
